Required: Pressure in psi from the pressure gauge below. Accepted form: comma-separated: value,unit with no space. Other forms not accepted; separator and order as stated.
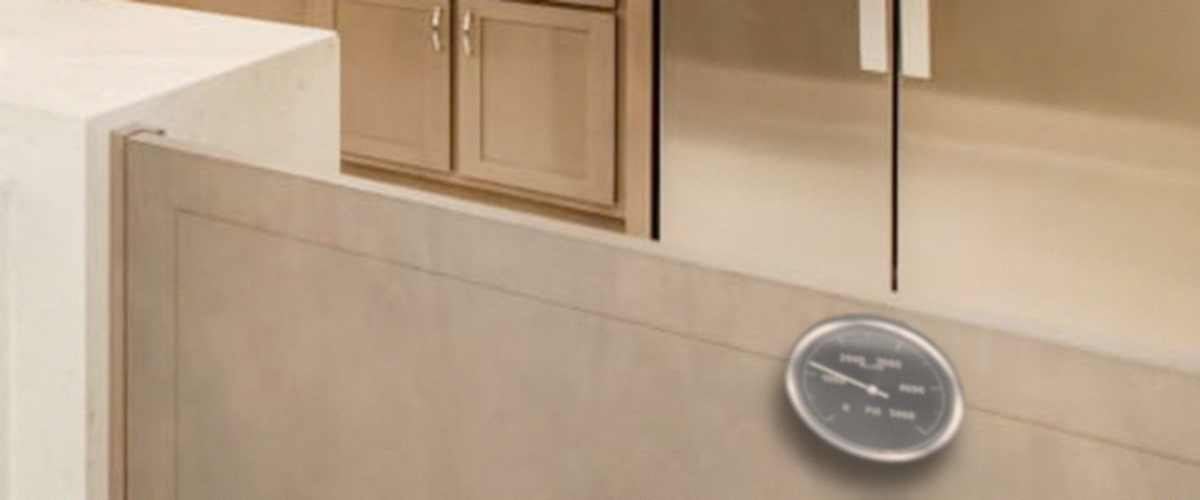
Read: 1250,psi
